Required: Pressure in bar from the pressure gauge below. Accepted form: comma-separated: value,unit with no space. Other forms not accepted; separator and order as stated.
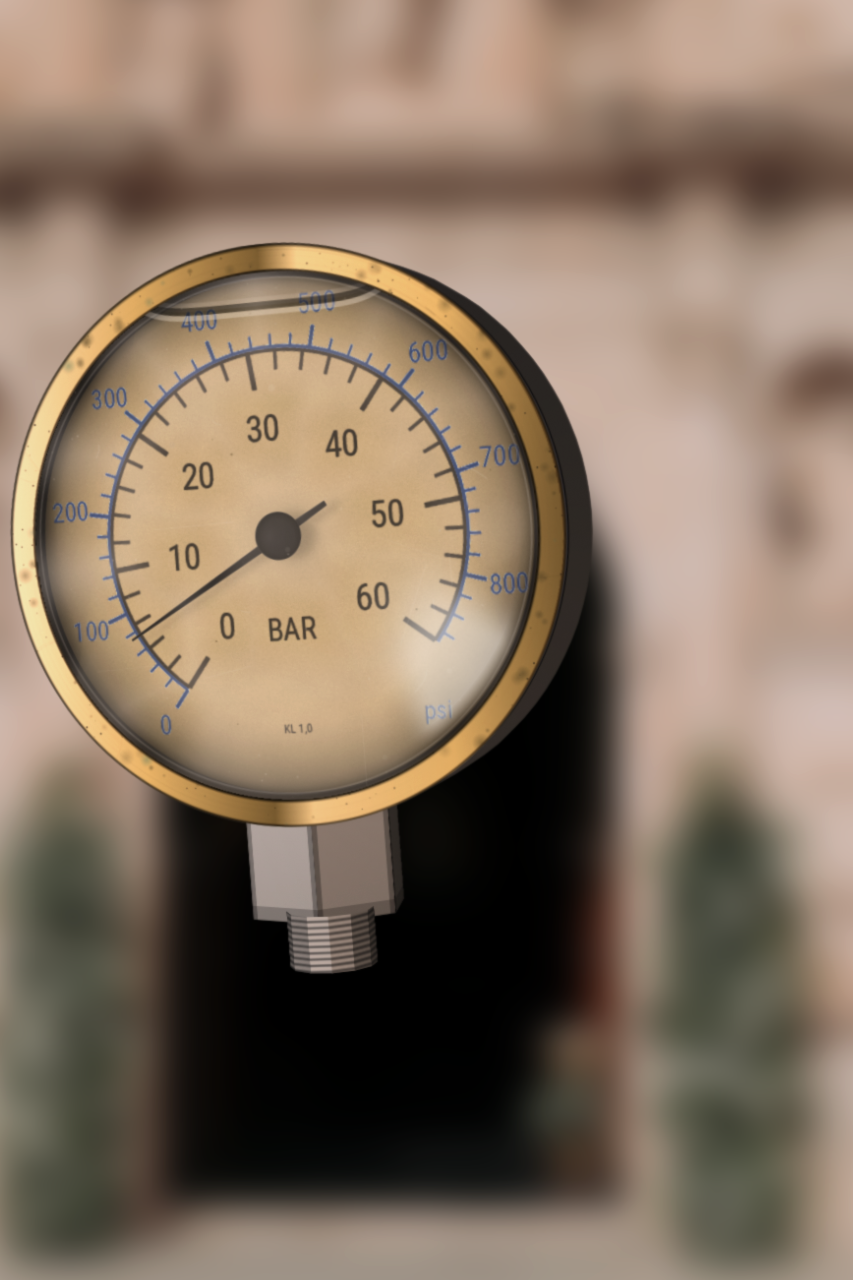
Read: 5,bar
